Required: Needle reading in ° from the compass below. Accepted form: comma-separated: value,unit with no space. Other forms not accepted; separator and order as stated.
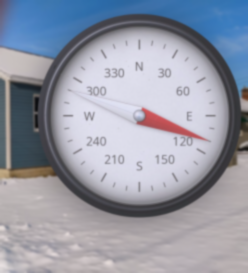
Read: 110,°
